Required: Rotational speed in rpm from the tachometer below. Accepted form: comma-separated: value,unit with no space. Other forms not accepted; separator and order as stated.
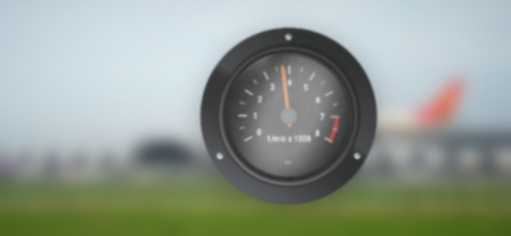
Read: 3750,rpm
